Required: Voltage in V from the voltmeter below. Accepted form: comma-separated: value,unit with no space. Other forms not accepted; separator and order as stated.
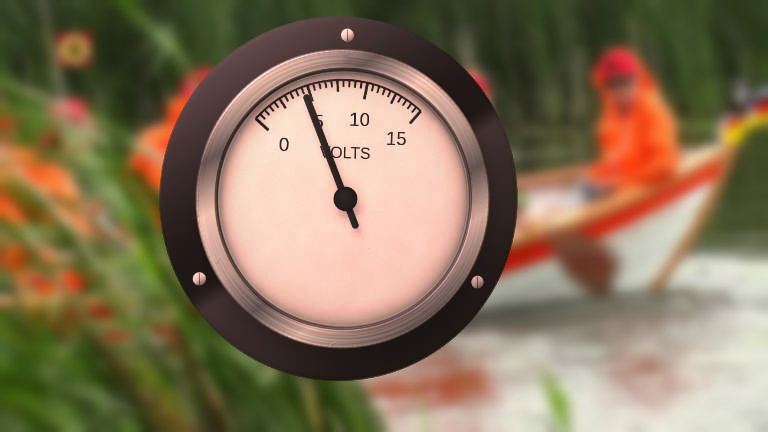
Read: 4.5,V
